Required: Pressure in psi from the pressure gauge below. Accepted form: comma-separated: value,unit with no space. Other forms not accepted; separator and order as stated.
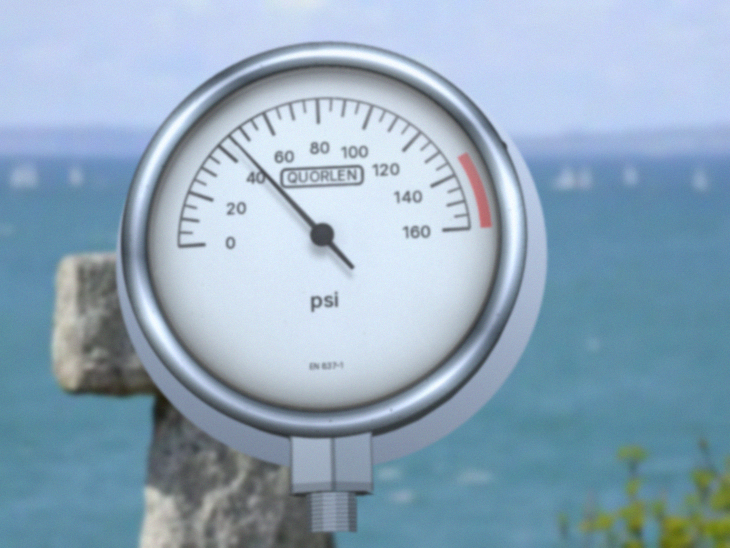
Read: 45,psi
